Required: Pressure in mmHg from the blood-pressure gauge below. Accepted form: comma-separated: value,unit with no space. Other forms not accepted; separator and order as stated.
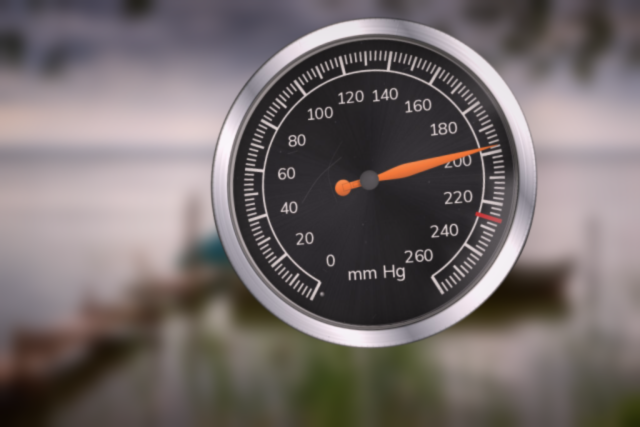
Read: 198,mmHg
